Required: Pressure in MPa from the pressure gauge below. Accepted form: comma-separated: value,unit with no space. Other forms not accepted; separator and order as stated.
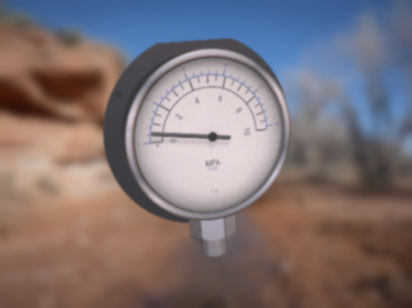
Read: 0.5,MPa
